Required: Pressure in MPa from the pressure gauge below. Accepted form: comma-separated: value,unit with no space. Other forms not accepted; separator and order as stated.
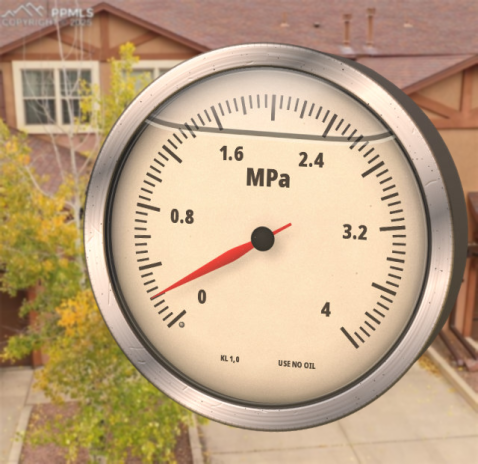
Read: 0.2,MPa
